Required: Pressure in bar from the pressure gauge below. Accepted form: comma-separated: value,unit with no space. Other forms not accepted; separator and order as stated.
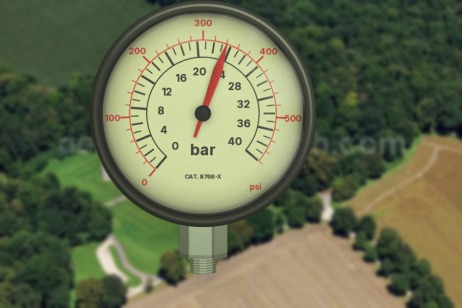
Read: 23.5,bar
